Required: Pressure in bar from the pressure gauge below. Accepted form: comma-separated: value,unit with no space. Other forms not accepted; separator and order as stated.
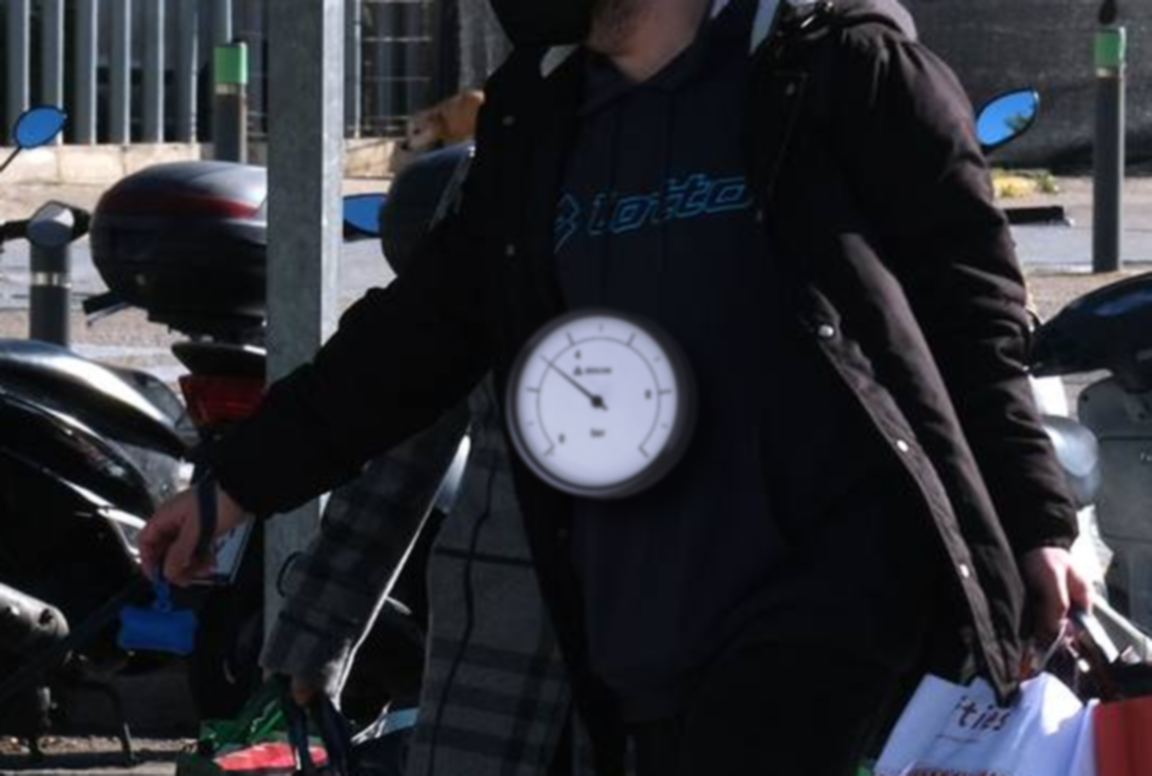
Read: 3,bar
